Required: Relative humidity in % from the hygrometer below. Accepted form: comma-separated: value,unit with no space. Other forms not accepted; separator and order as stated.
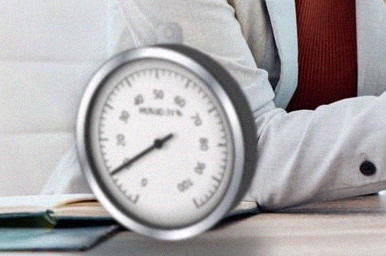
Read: 10,%
